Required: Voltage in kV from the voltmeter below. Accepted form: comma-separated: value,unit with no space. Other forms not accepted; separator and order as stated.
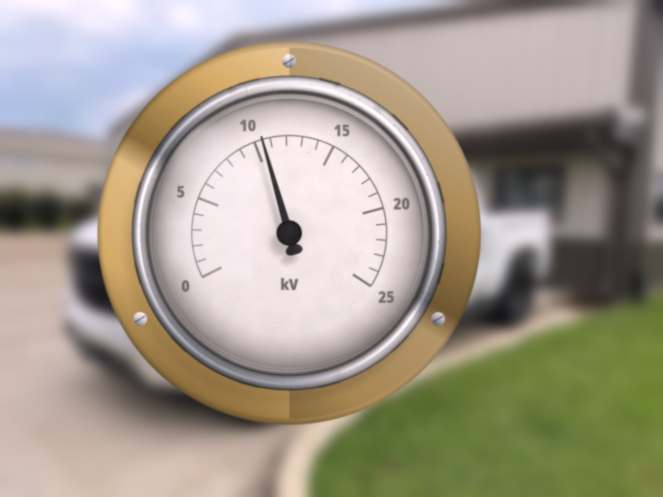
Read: 10.5,kV
